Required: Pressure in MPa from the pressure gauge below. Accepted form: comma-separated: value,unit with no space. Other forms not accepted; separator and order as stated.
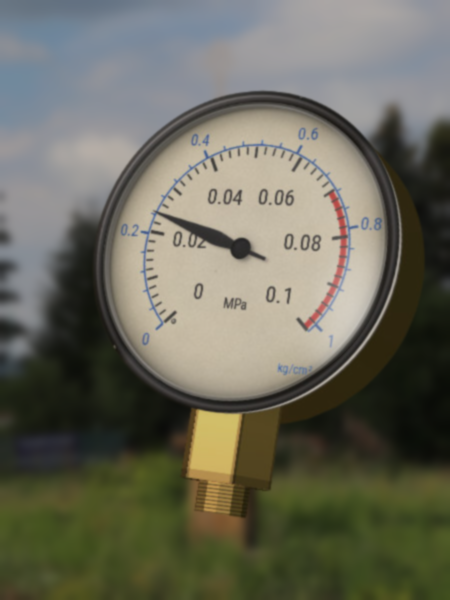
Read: 0.024,MPa
